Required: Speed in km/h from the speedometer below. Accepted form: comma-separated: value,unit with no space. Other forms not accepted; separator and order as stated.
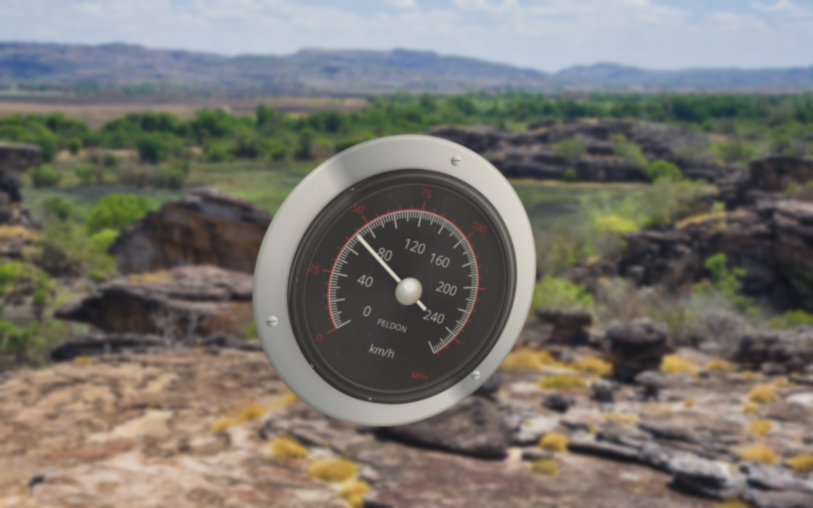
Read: 70,km/h
